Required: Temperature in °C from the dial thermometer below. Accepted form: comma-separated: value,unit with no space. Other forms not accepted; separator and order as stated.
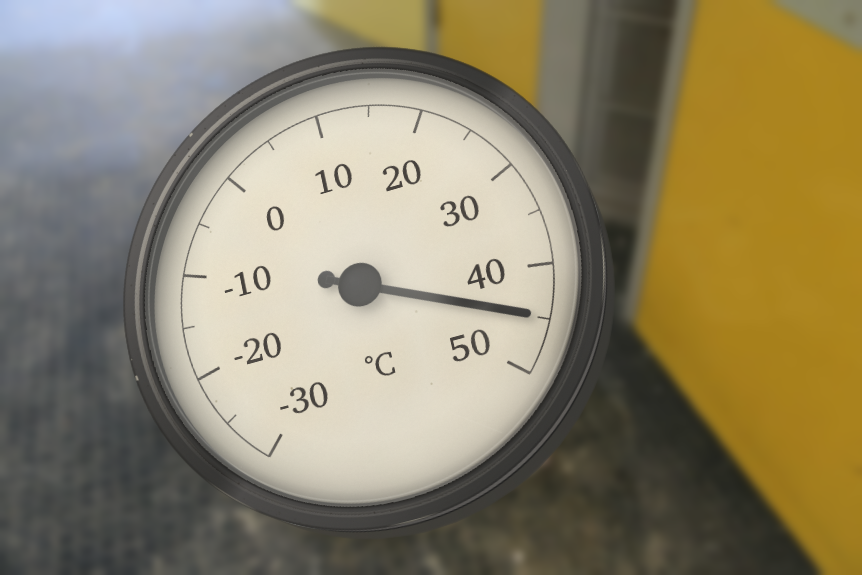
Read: 45,°C
